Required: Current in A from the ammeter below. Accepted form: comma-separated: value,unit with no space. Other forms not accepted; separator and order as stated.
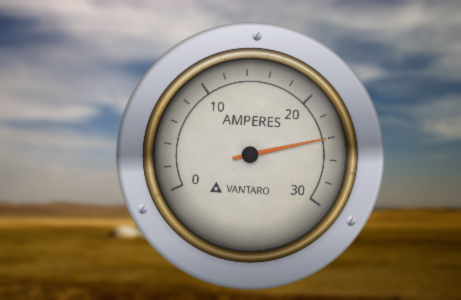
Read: 24,A
